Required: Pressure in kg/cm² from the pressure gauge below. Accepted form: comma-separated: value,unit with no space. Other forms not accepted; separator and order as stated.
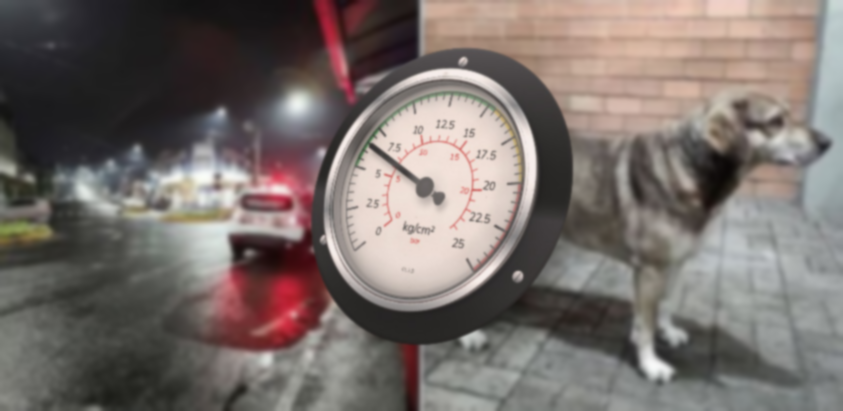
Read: 6.5,kg/cm²
